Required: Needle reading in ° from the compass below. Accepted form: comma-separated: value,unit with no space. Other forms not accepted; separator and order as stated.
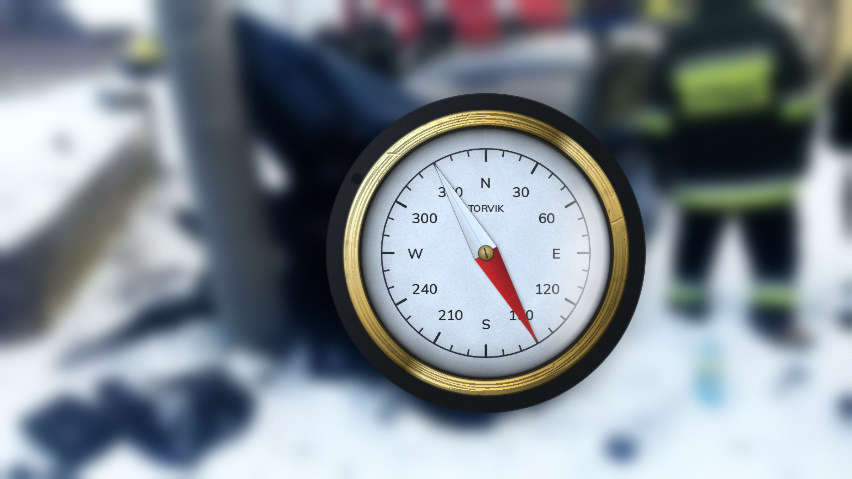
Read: 150,°
